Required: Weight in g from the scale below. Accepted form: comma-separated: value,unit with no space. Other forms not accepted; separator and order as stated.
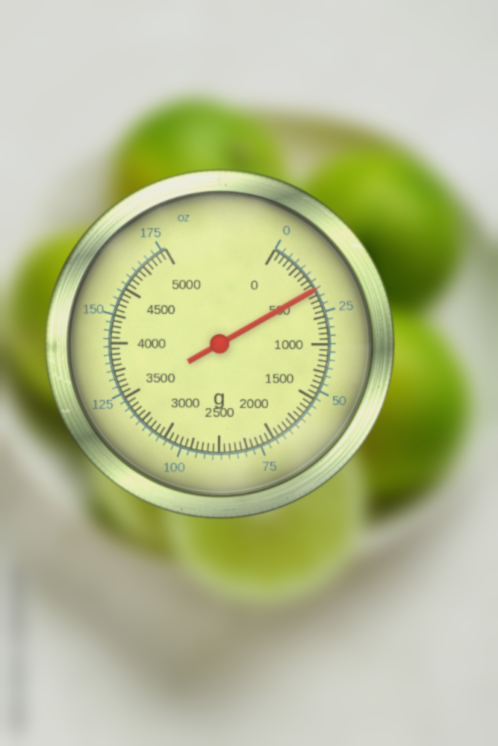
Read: 500,g
